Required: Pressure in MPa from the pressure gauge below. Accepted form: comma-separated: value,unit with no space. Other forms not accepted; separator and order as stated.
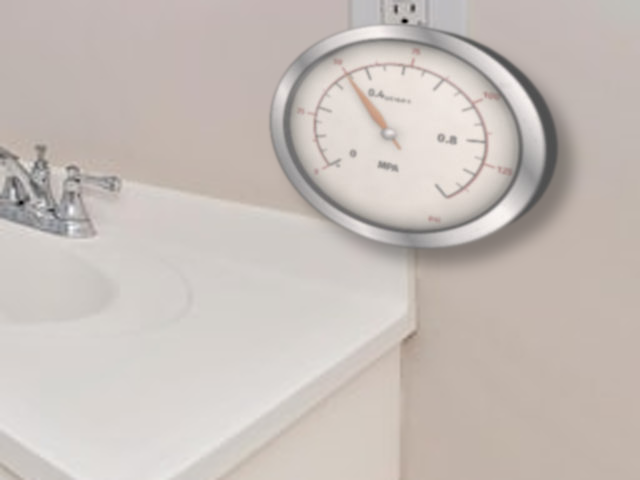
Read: 0.35,MPa
